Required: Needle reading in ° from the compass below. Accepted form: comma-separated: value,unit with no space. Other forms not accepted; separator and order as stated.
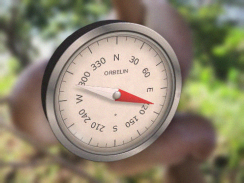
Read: 110,°
